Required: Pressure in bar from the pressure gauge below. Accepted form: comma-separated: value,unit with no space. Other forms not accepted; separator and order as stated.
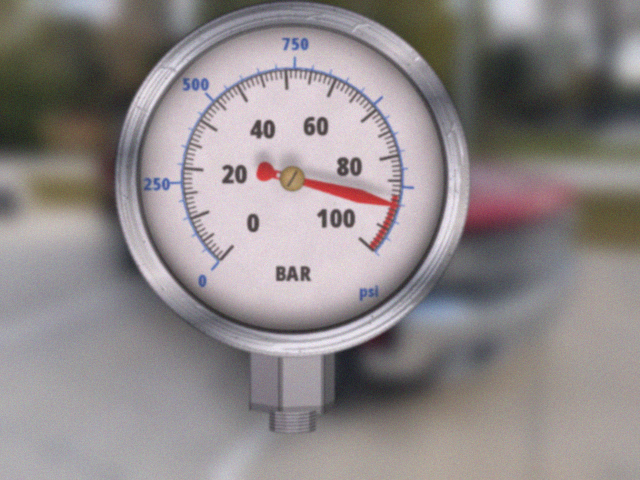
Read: 90,bar
